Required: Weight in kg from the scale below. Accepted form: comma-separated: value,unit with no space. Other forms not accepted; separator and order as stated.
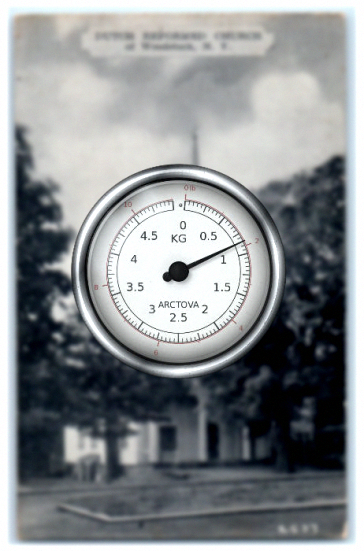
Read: 0.85,kg
